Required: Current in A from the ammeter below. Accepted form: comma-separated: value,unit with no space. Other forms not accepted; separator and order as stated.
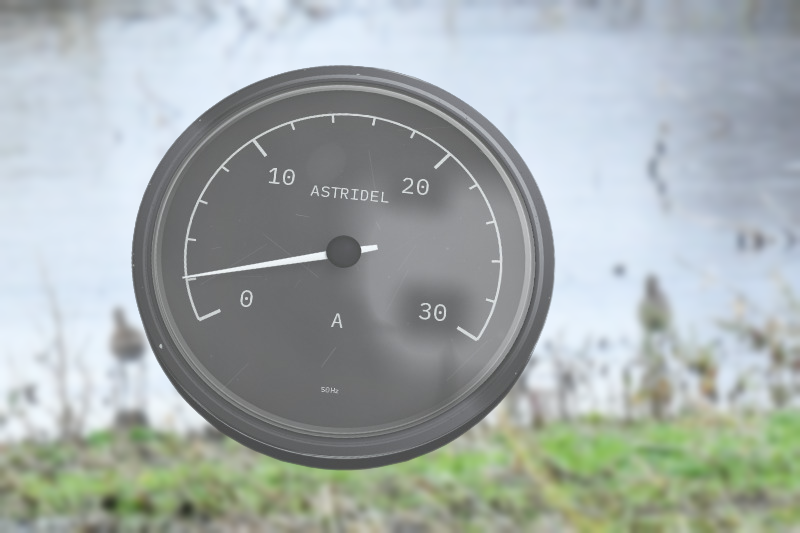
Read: 2,A
